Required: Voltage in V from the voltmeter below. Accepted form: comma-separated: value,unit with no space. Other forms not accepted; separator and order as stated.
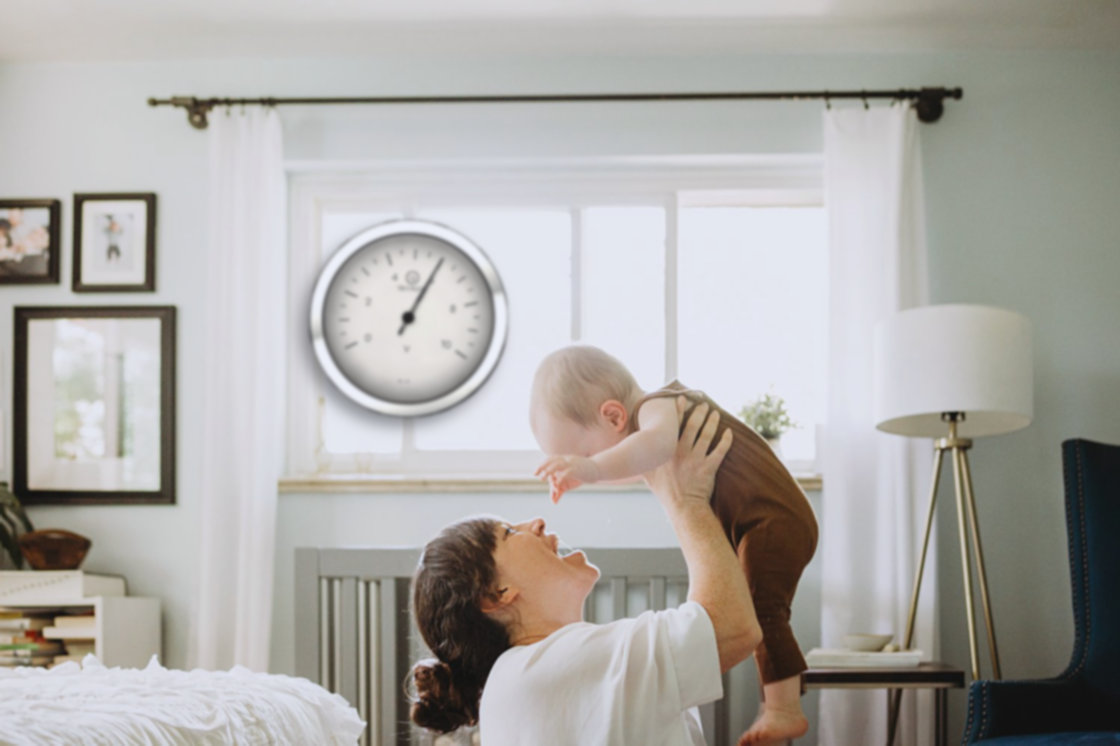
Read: 6,V
